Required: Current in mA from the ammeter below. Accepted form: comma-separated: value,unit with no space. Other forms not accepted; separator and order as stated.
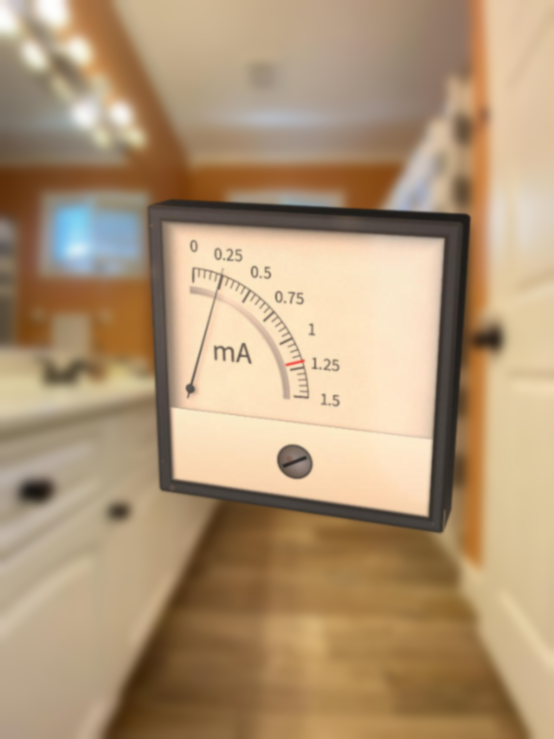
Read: 0.25,mA
